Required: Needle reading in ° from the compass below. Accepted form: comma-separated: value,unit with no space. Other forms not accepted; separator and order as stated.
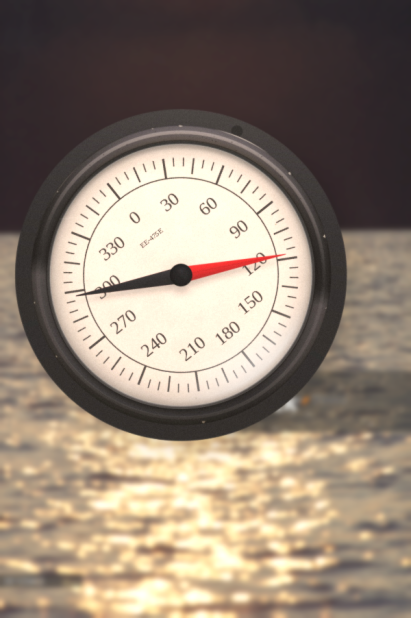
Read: 117.5,°
